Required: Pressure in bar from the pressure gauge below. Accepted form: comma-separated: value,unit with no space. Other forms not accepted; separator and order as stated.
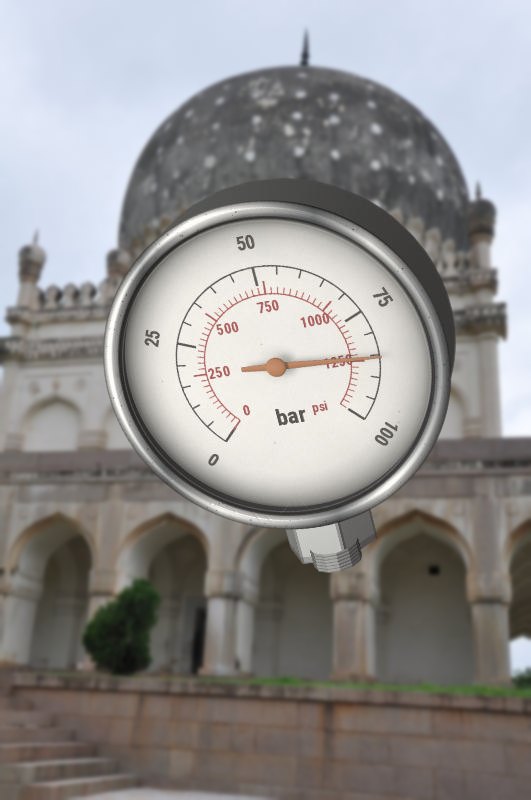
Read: 85,bar
